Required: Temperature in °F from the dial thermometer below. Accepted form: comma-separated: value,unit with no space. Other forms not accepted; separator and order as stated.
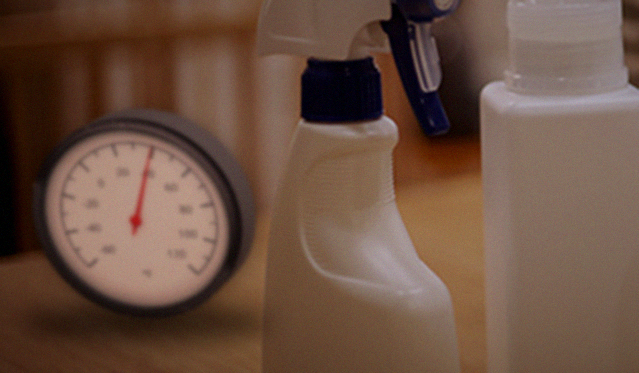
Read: 40,°F
